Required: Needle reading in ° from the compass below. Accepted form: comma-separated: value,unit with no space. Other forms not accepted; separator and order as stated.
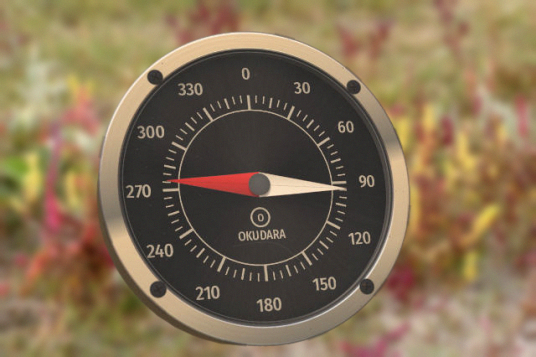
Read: 275,°
